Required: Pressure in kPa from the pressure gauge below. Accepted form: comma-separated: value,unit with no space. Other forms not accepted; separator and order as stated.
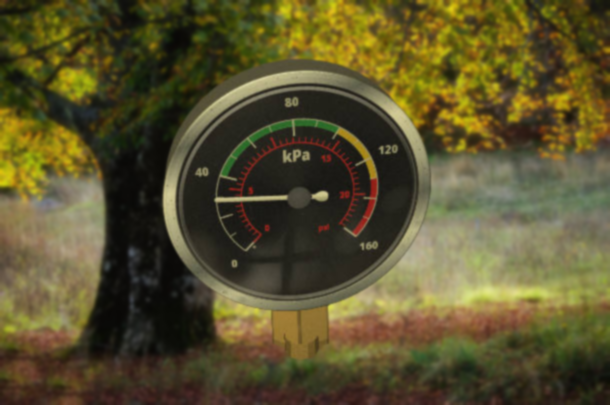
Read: 30,kPa
